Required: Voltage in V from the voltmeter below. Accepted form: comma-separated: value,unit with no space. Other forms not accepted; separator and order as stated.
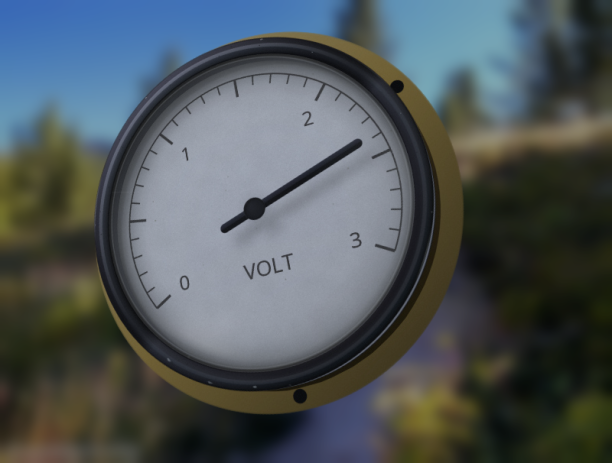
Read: 2.4,V
